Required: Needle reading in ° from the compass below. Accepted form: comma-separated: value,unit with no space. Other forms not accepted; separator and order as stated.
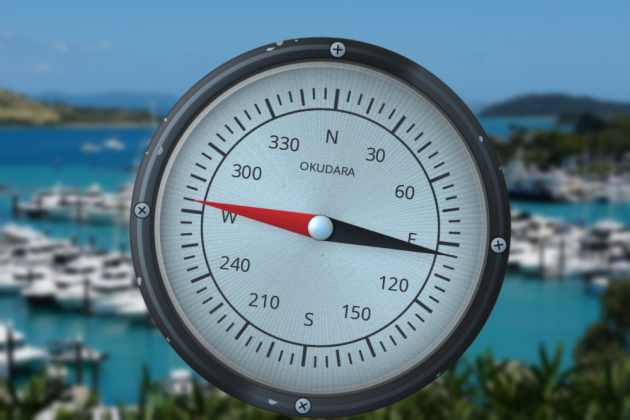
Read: 275,°
